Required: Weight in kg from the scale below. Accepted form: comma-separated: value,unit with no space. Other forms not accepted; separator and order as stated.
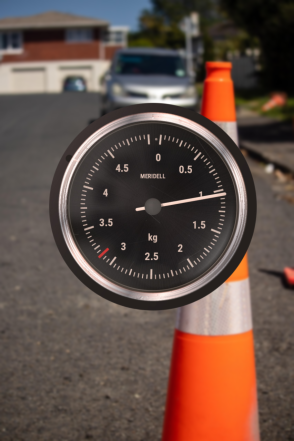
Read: 1.05,kg
